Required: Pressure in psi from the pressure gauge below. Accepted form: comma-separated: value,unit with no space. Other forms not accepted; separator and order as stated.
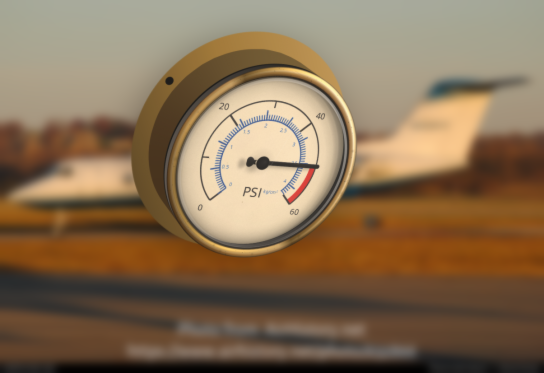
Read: 50,psi
